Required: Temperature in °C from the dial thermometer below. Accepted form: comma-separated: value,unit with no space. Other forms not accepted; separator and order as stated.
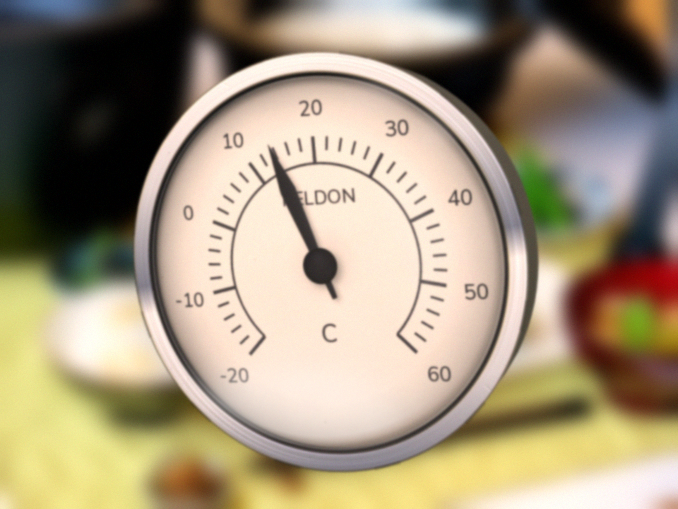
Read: 14,°C
